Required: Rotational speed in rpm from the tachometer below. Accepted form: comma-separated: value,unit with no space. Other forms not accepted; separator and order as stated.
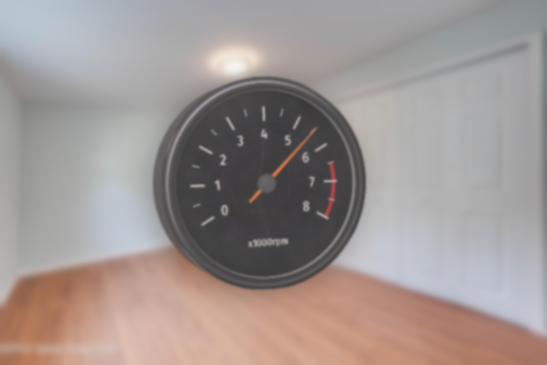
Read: 5500,rpm
